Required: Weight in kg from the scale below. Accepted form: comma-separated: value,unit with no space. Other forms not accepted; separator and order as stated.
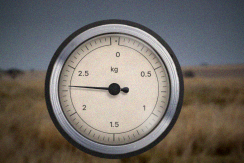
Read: 2.3,kg
